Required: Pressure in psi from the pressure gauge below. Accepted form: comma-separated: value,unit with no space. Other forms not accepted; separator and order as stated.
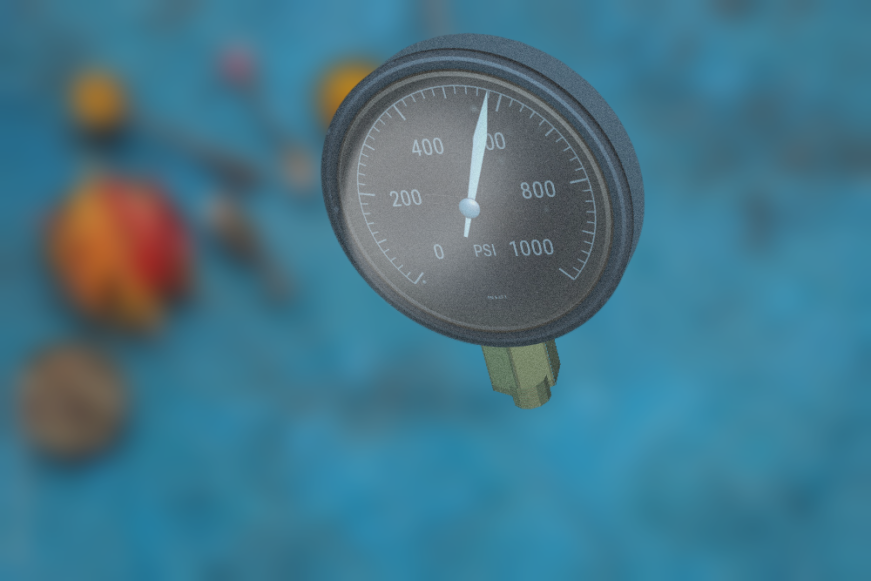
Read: 580,psi
